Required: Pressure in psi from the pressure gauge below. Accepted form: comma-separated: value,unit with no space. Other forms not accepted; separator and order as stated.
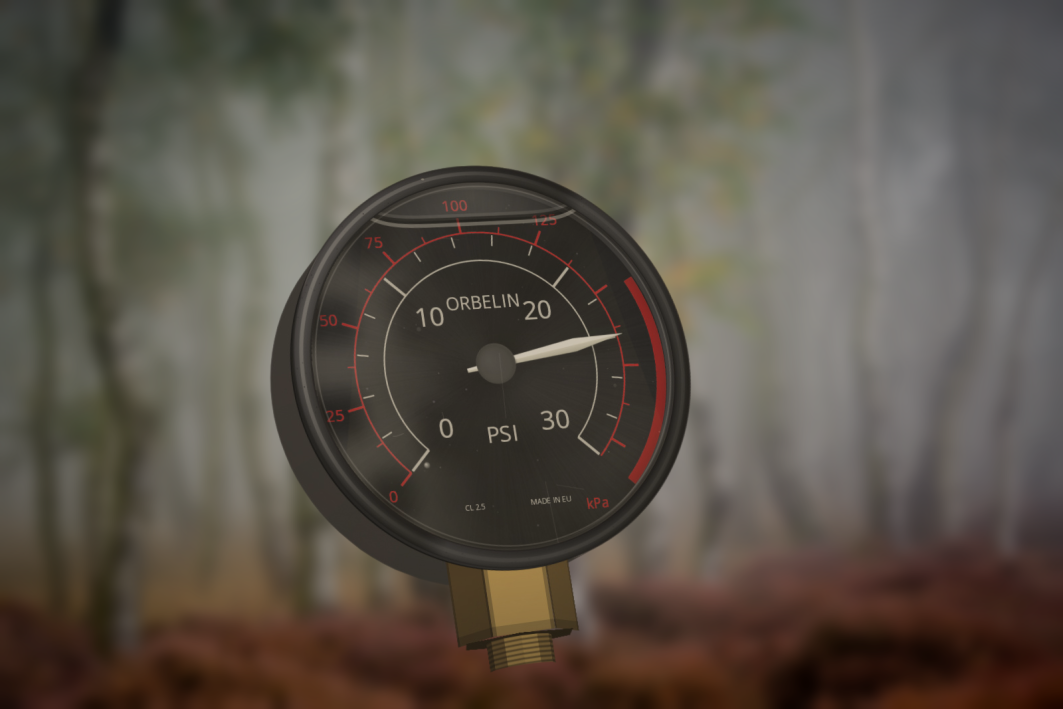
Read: 24,psi
